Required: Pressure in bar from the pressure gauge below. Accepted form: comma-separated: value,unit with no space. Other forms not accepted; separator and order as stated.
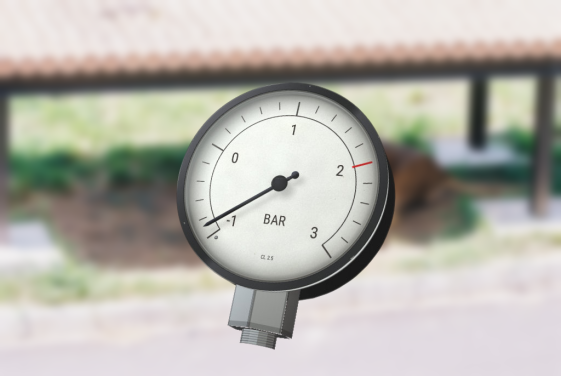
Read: -0.9,bar
